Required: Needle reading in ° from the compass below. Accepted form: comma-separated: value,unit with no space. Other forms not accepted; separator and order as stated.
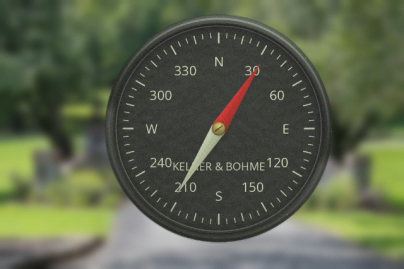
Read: 32.5,°
